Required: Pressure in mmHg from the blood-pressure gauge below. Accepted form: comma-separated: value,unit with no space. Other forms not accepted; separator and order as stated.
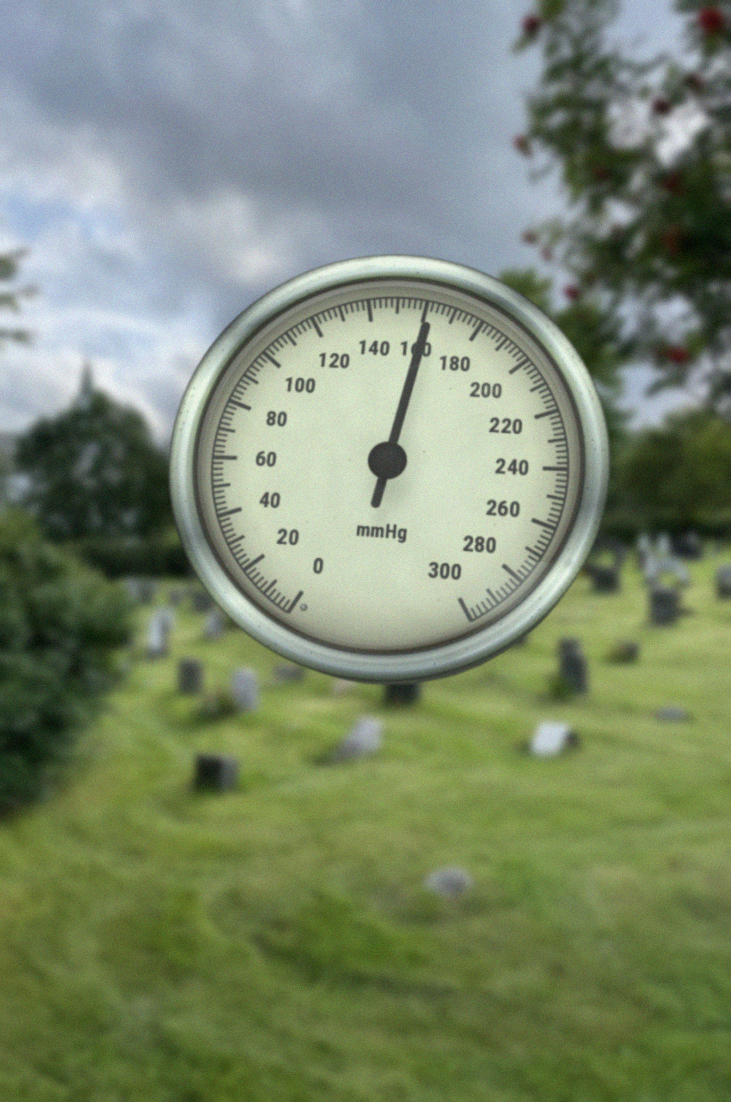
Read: 162,mmHg
